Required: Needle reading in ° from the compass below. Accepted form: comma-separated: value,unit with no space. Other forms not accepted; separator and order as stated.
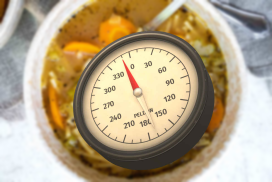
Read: 350,°
